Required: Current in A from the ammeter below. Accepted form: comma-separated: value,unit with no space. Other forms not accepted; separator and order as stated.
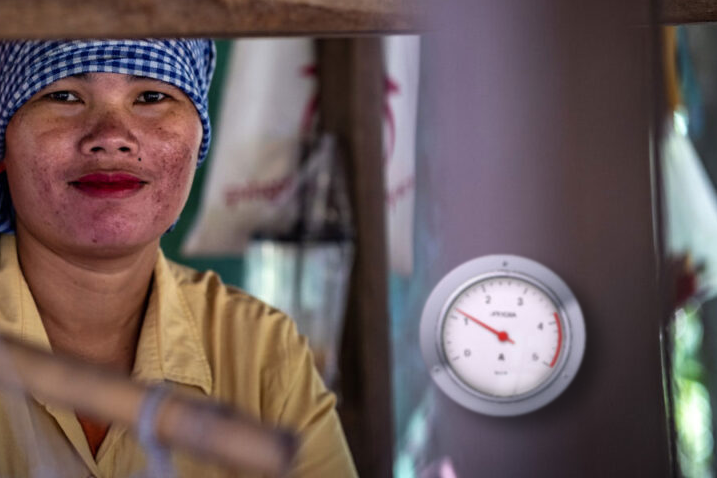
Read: 1.2,A
